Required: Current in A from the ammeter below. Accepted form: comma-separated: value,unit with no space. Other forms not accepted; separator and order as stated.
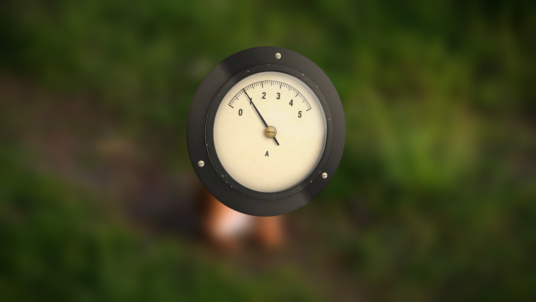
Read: 1,A
